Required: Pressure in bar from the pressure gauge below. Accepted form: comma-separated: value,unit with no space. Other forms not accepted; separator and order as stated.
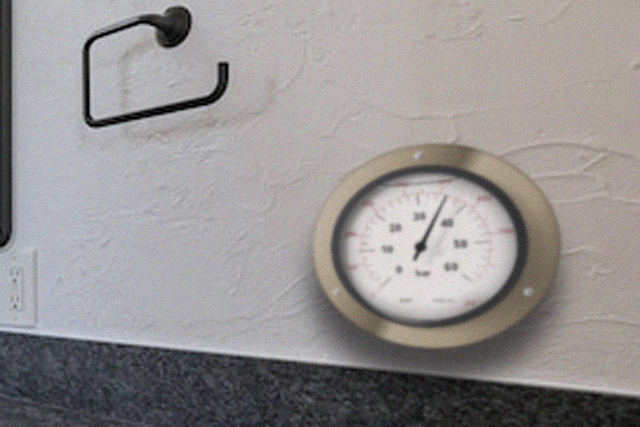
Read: 36,bar
